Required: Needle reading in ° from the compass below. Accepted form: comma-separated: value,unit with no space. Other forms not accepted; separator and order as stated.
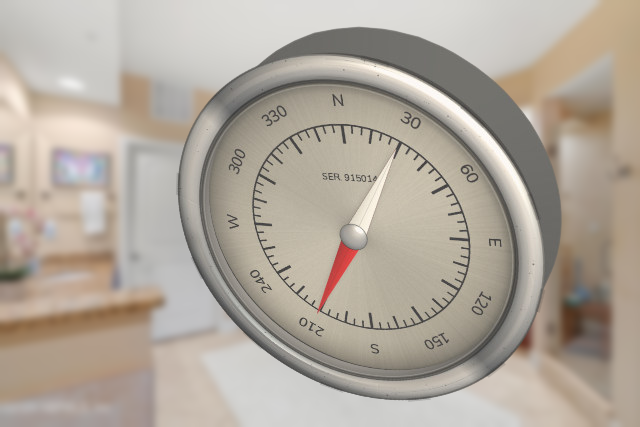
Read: 210,°
